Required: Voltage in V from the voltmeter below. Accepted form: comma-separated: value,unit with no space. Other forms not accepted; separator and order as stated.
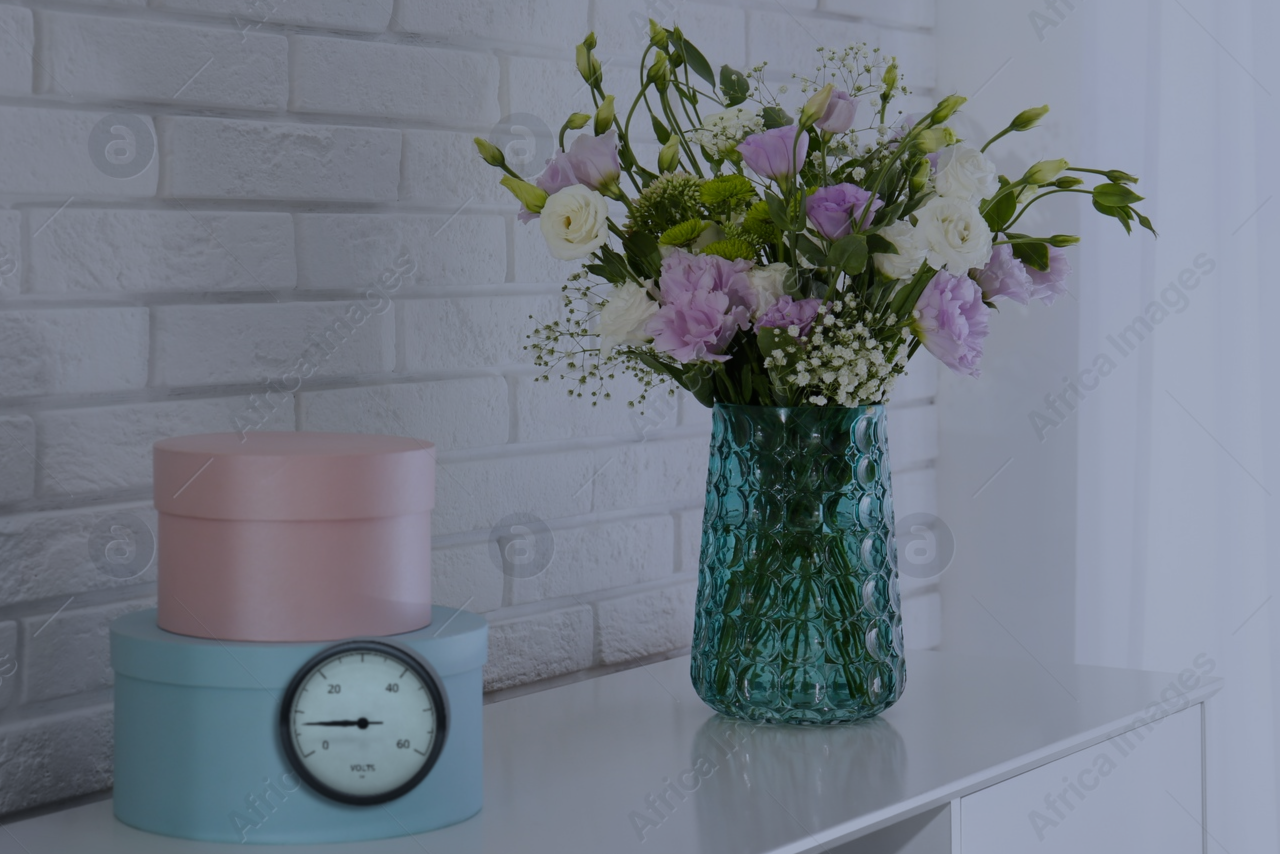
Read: 7.5,V
